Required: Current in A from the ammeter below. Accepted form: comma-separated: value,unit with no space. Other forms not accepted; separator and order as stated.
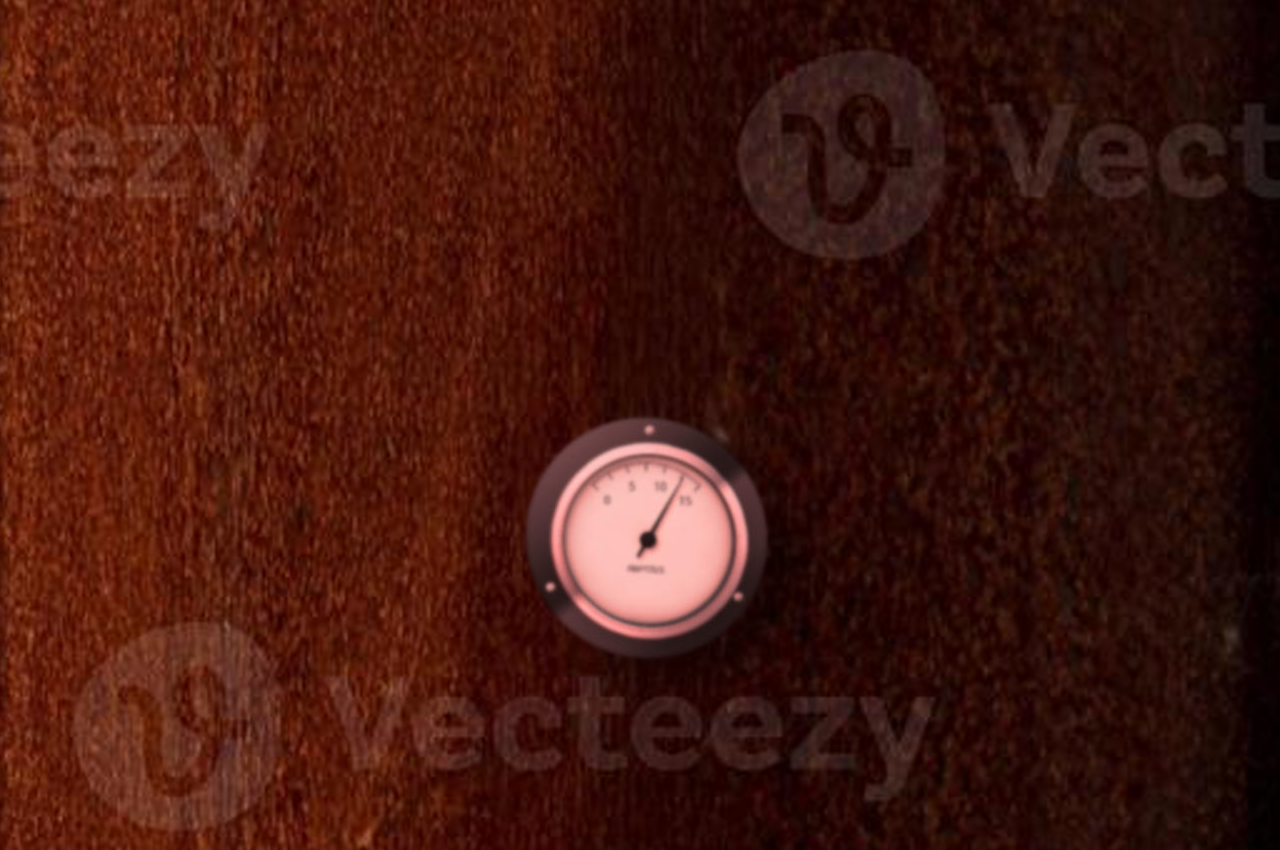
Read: 12.5,A
